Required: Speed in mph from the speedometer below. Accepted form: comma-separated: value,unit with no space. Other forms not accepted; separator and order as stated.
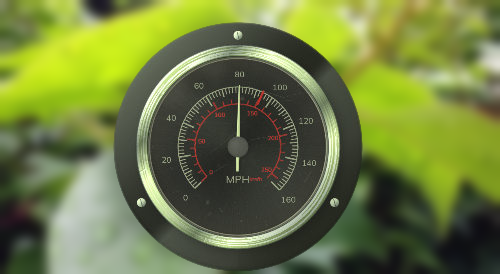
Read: 80,mph
